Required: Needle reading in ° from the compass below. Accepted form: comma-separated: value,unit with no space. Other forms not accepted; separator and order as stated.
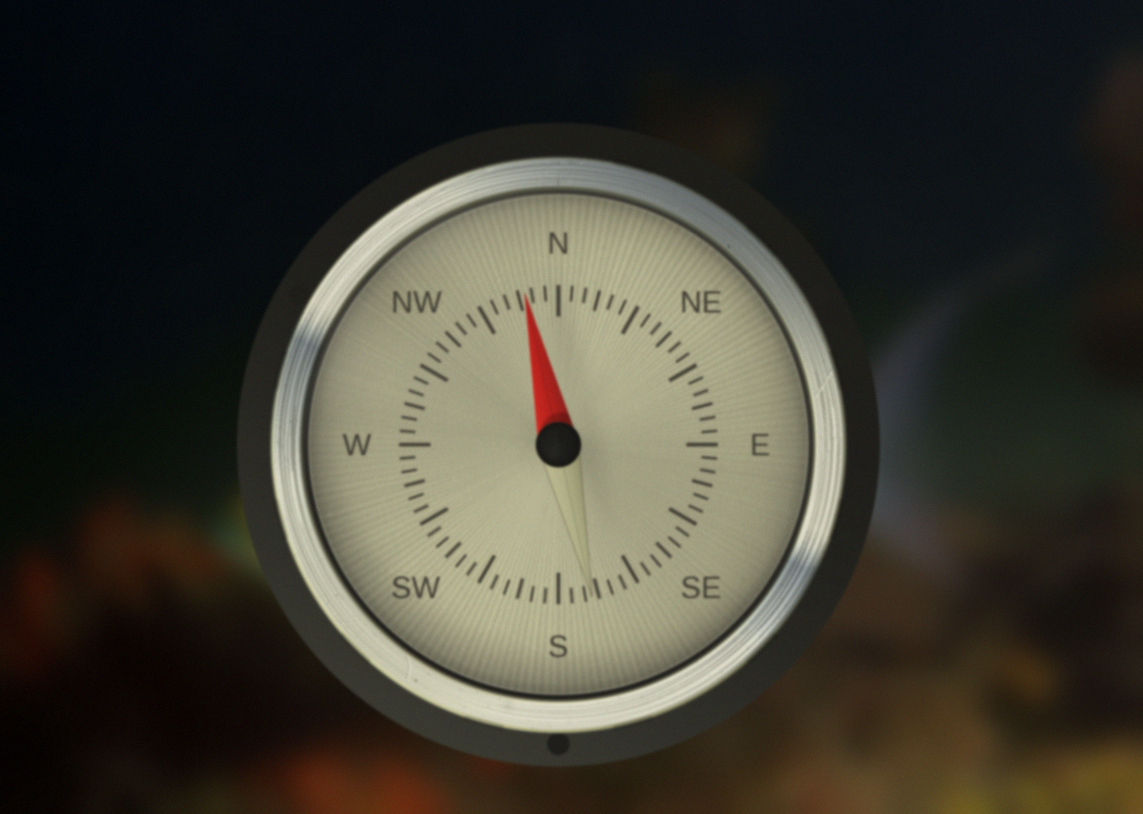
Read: 347.5,°
